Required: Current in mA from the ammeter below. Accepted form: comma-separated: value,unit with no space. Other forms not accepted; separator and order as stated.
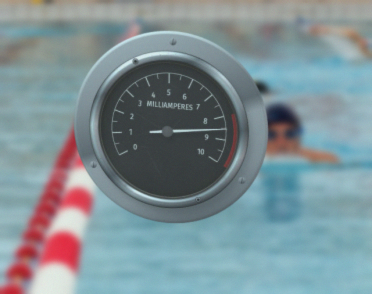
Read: 8.5,mA
